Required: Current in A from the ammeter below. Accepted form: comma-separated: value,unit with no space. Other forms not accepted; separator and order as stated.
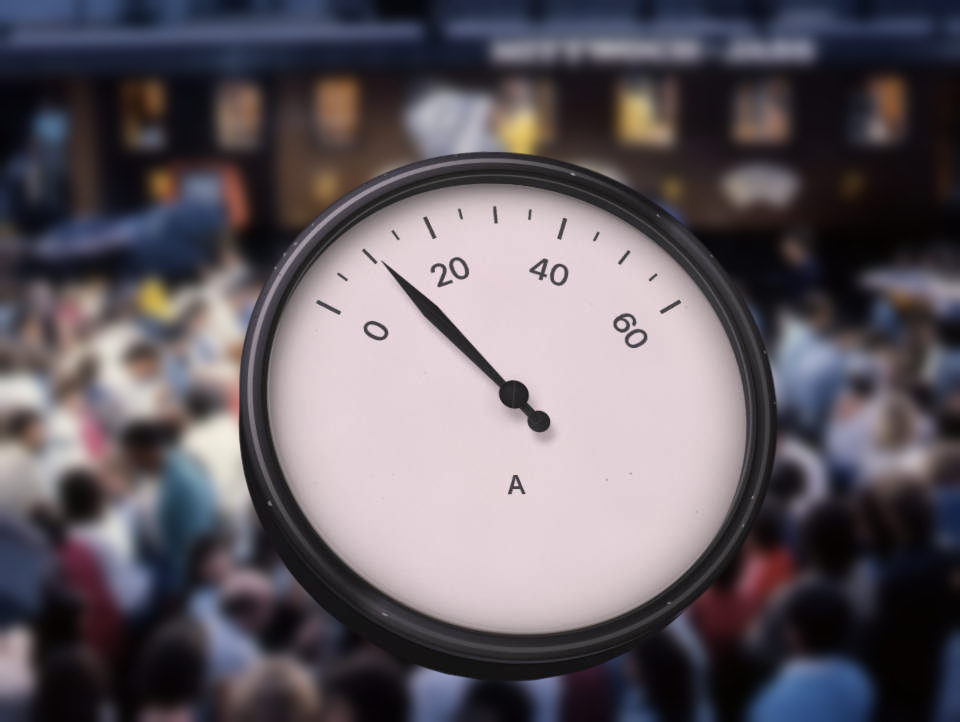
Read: 10,A
